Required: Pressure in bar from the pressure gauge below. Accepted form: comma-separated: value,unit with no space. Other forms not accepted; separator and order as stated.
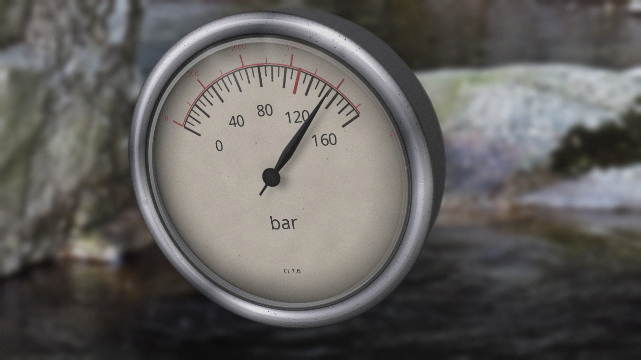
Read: 135,bar
